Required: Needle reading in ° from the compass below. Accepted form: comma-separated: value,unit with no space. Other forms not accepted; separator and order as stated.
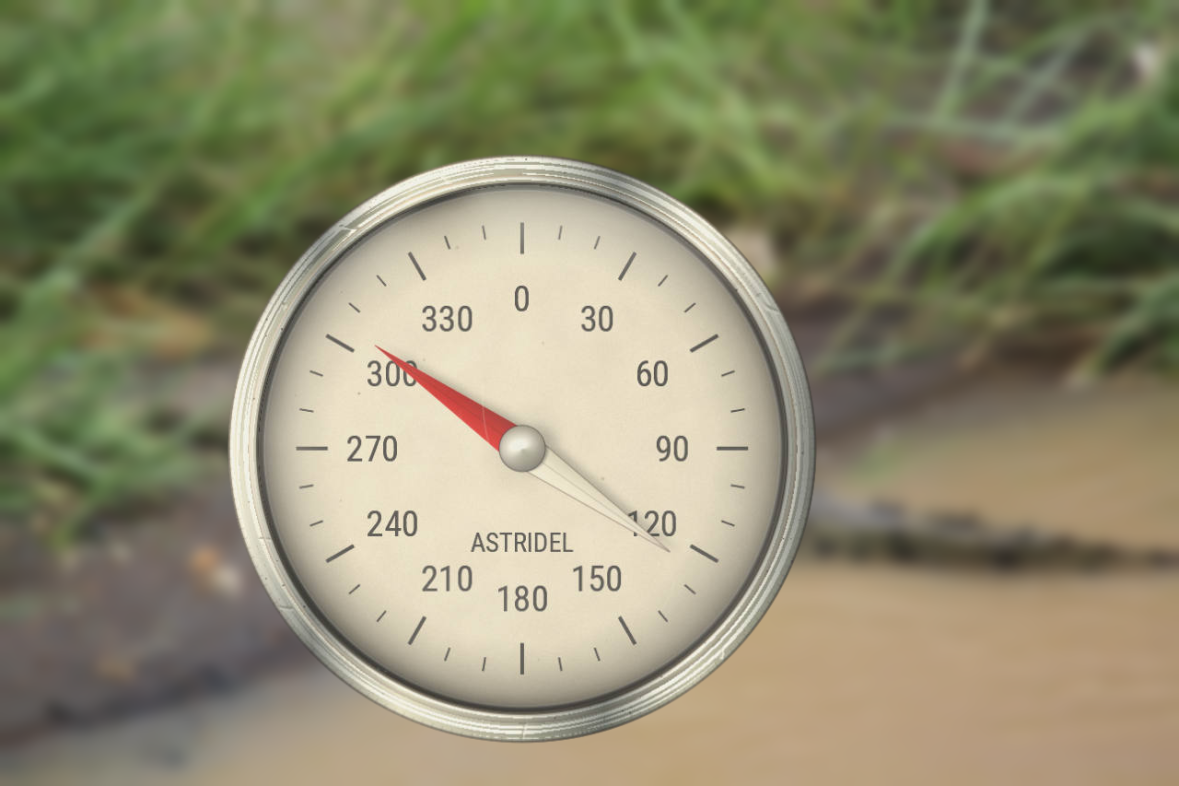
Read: 305,°
